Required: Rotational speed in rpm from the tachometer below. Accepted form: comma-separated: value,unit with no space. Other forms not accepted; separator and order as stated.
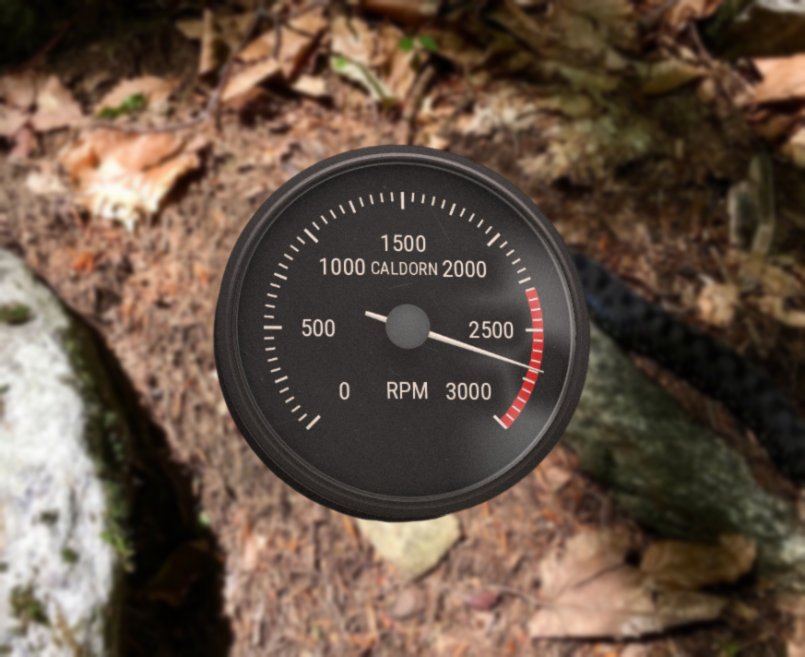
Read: 2700,rpm
